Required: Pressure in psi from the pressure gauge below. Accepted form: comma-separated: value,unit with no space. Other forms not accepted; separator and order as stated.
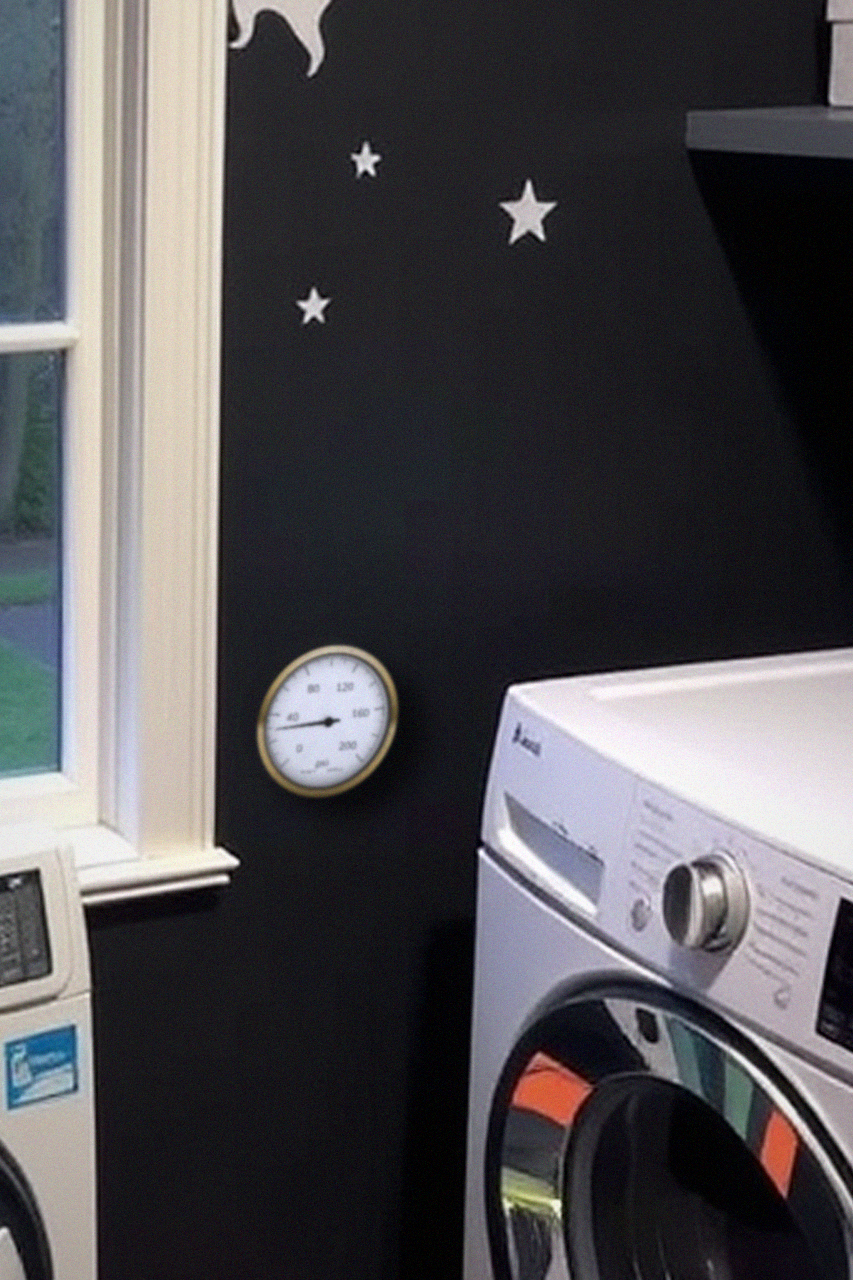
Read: 30,psi
